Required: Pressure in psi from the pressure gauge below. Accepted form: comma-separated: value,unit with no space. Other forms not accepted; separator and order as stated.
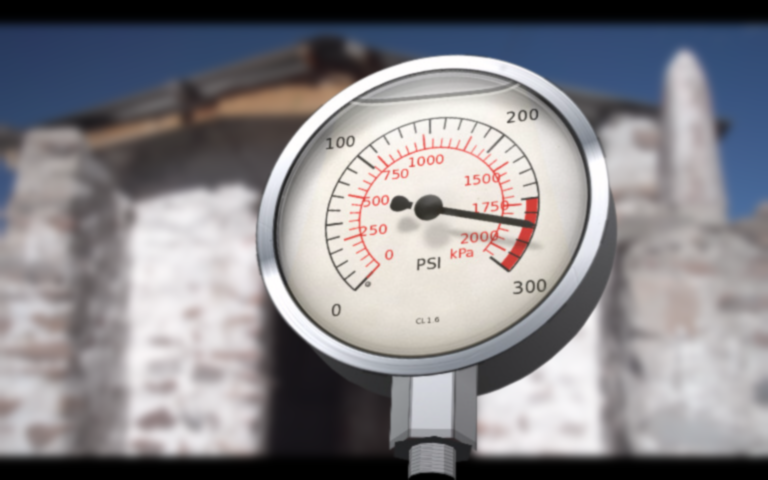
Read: 270,psi
